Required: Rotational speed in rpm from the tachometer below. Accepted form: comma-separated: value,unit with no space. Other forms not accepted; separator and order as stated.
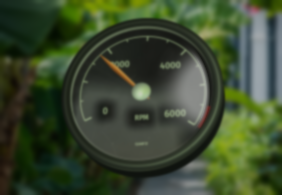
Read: 1750,rpm
